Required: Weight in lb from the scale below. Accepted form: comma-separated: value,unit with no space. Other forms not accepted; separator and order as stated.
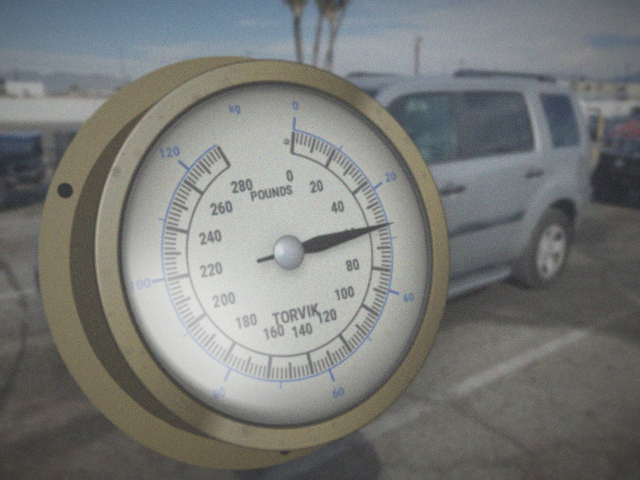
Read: 60,lb
